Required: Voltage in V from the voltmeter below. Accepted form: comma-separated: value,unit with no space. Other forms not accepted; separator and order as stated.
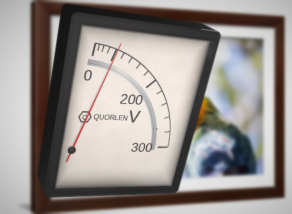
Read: 100,V
